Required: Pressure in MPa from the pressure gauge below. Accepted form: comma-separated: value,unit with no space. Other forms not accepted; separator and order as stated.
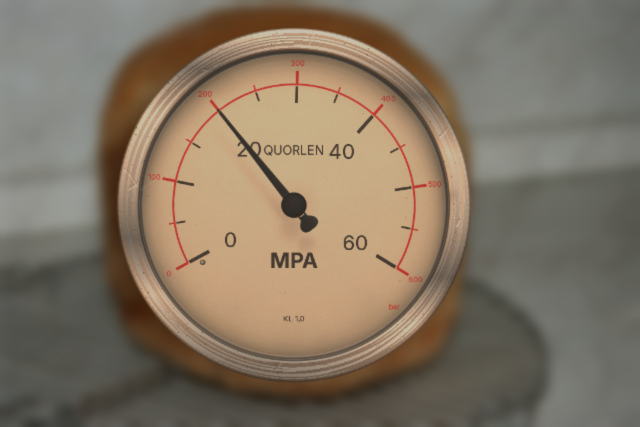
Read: 20,MPa
